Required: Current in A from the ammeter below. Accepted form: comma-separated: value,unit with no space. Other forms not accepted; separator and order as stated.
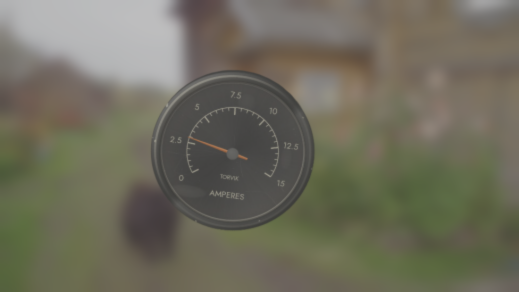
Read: 3,A
